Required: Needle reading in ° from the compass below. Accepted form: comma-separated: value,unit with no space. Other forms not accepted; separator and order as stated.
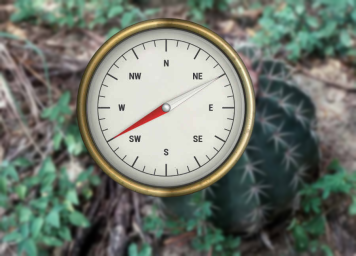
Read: 240,°
